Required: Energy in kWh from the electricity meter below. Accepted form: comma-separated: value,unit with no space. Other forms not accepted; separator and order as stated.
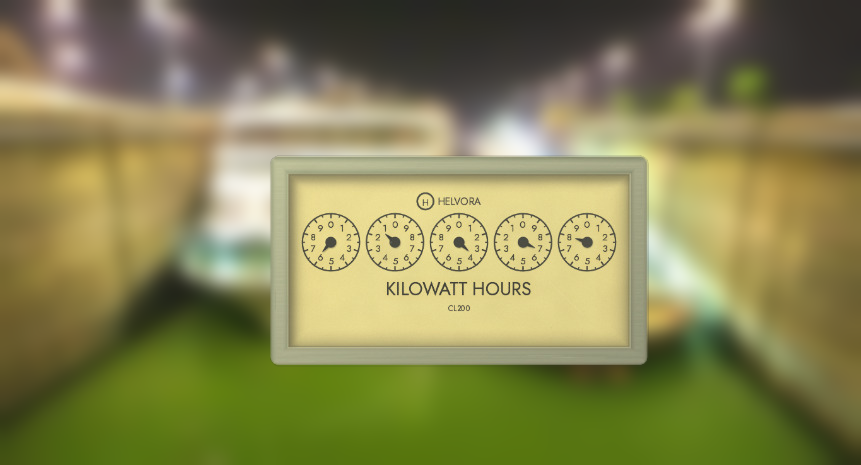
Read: 61368,kWh
